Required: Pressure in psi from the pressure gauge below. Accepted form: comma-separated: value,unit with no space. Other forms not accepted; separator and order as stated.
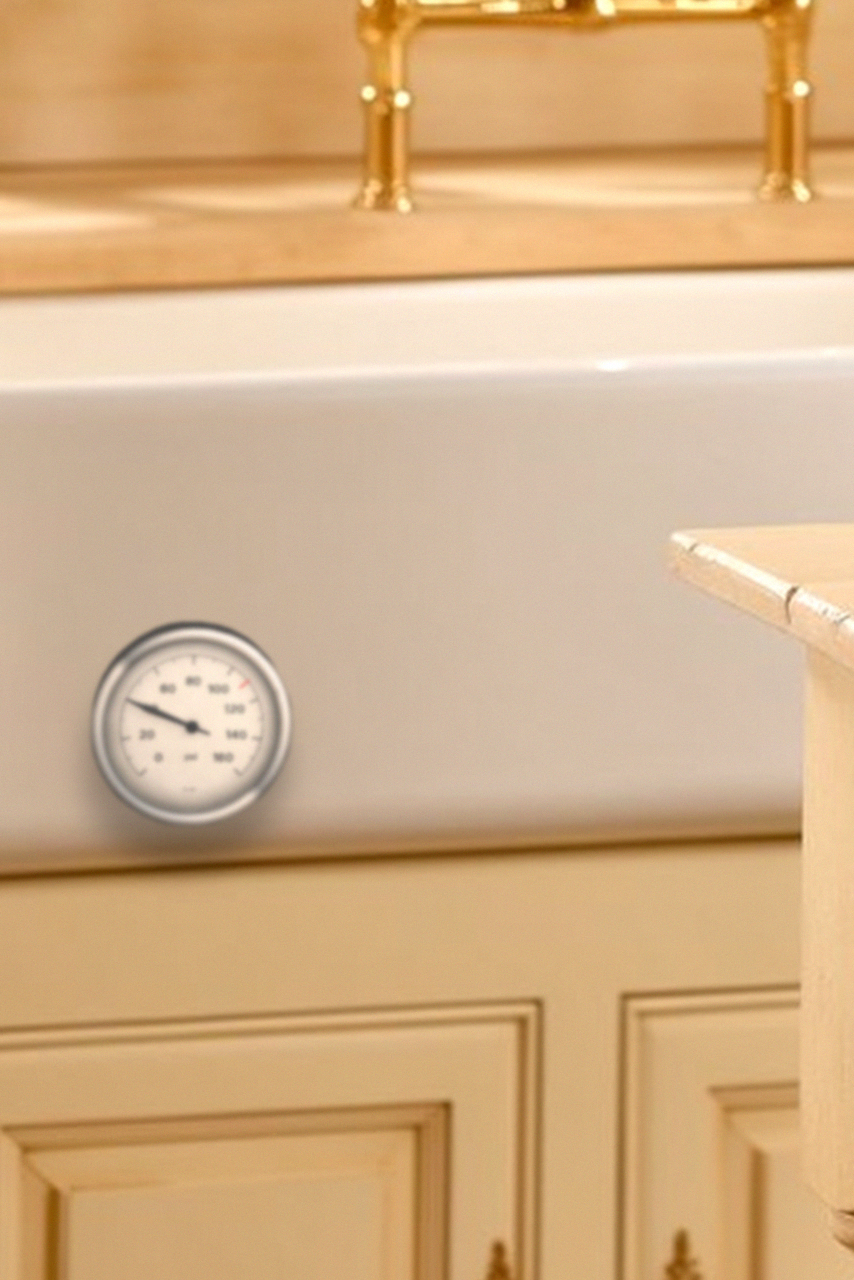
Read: 40,psi
